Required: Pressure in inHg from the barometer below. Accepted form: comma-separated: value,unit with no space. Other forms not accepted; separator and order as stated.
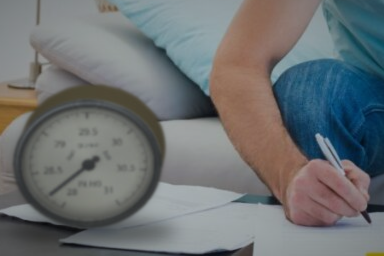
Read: 28.2,inHg
